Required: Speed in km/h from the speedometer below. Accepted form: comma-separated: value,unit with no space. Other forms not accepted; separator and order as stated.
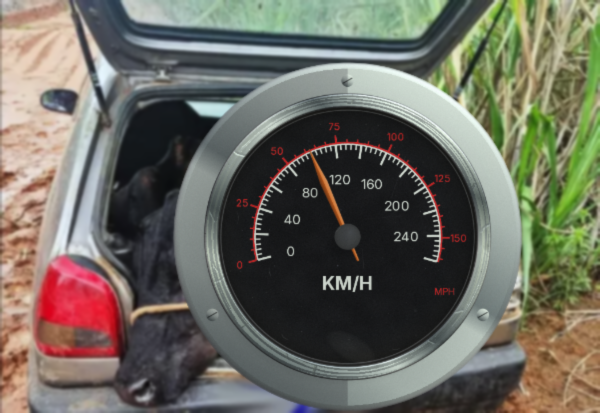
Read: 100,km/h
